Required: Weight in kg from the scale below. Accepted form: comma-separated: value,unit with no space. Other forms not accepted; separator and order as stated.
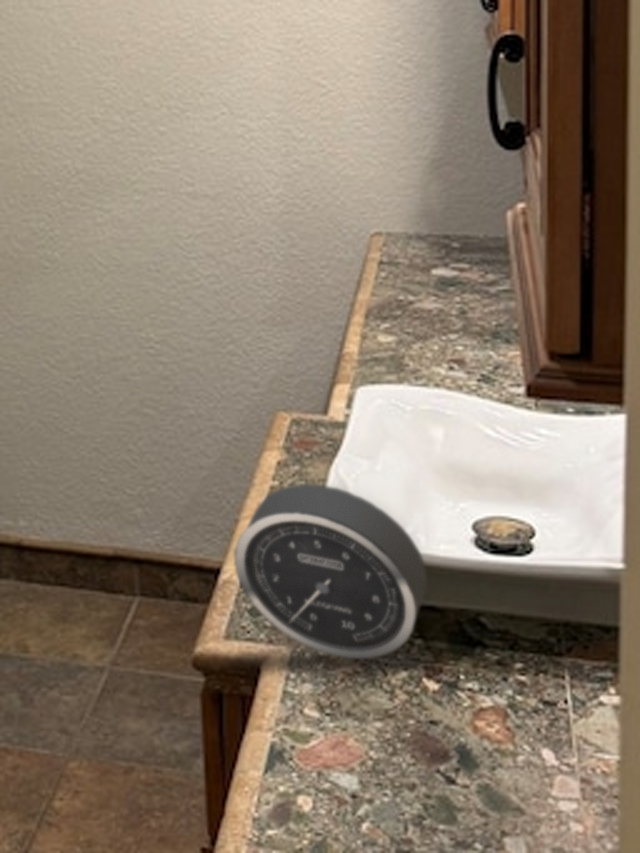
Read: 0.5,kg
